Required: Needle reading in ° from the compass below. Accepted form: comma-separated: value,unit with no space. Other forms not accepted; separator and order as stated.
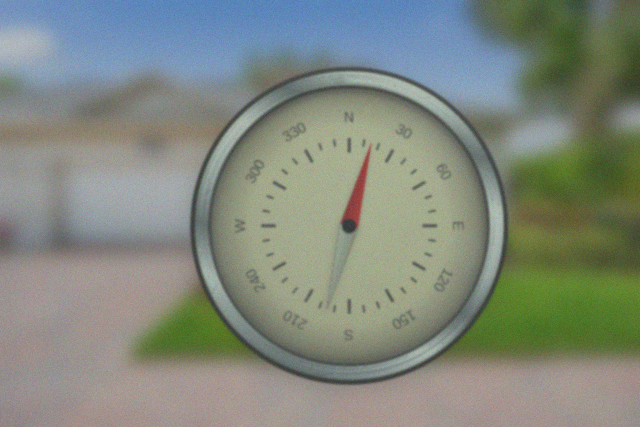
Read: 15,°
